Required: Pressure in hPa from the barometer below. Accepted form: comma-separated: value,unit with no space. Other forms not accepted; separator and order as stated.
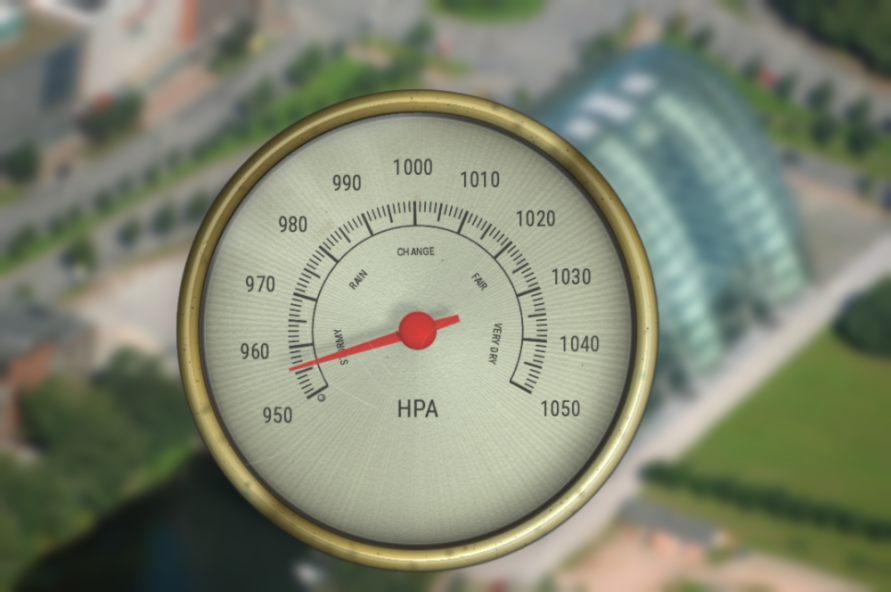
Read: 956,hPa
